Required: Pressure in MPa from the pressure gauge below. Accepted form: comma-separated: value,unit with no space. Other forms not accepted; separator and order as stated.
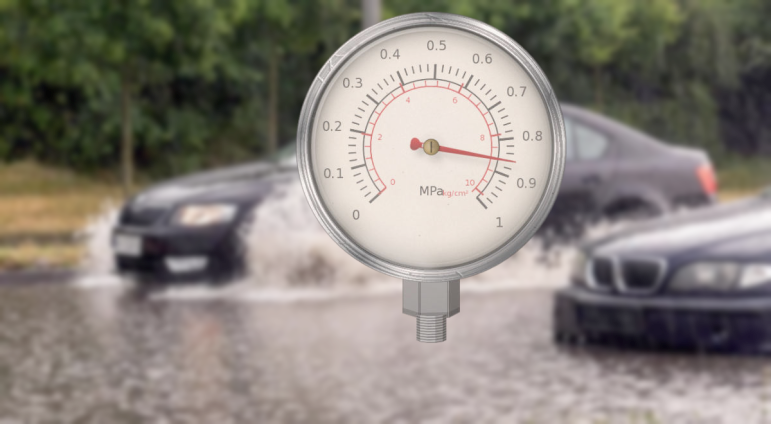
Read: 0.86,MPa
